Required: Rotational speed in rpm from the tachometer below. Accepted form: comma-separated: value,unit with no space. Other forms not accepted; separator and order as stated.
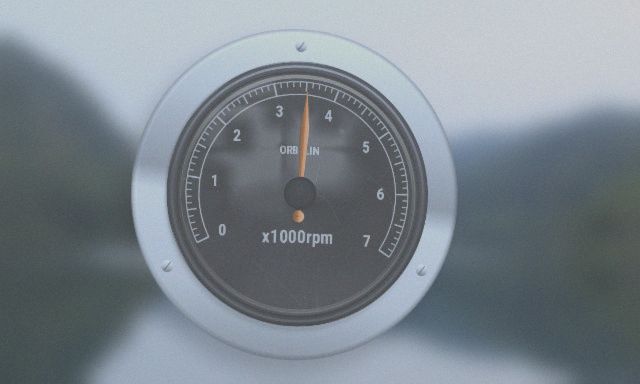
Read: 3500,rpm
